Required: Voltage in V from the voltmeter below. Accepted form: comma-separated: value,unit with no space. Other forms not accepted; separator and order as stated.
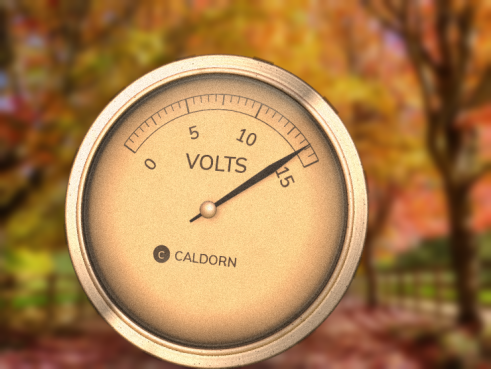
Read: 14,V
